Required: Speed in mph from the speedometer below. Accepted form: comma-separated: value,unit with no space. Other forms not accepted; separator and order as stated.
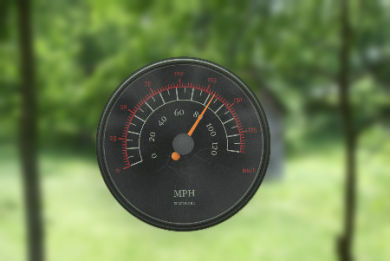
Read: 82.5,mph
